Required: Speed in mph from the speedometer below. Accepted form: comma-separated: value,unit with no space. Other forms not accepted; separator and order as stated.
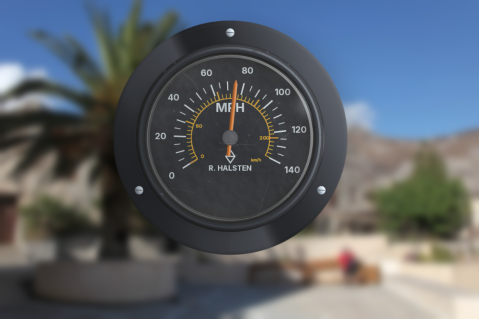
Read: 75,mph
